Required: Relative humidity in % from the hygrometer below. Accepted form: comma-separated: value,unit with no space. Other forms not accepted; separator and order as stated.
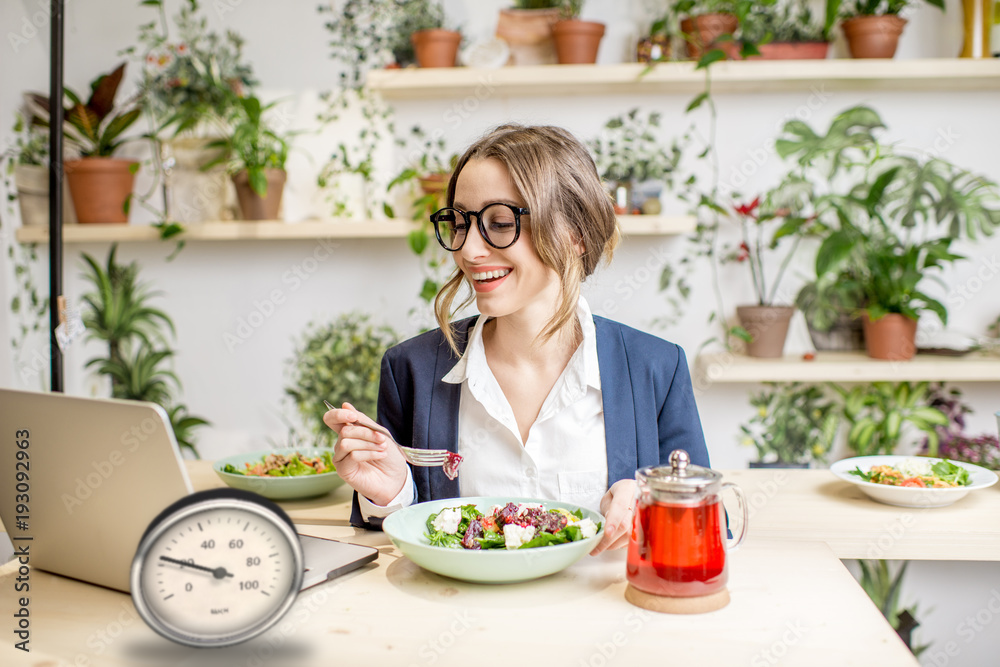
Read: 20,%
